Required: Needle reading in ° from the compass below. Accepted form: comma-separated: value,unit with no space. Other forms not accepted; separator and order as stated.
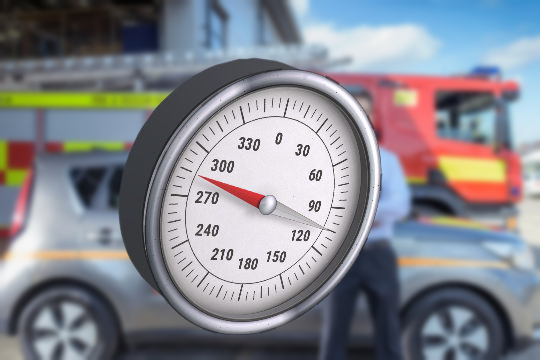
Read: 285,°
